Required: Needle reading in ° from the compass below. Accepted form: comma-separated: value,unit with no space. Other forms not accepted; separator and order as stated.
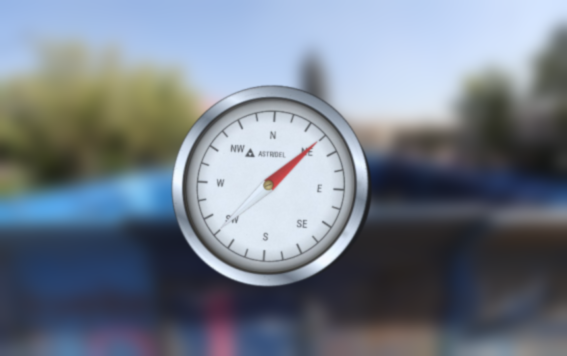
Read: 45,°
